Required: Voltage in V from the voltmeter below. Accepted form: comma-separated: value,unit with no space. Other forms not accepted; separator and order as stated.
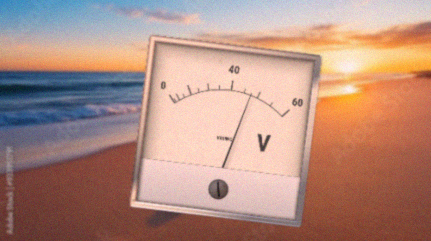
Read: 47.5,V
